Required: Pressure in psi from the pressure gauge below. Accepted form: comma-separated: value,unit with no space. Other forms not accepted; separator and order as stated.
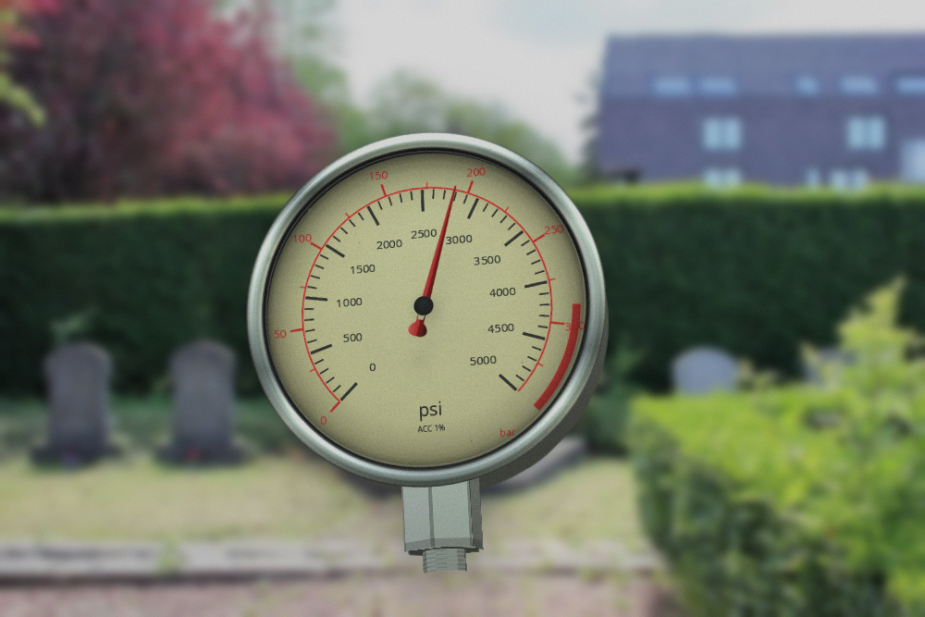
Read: 2800,psi
